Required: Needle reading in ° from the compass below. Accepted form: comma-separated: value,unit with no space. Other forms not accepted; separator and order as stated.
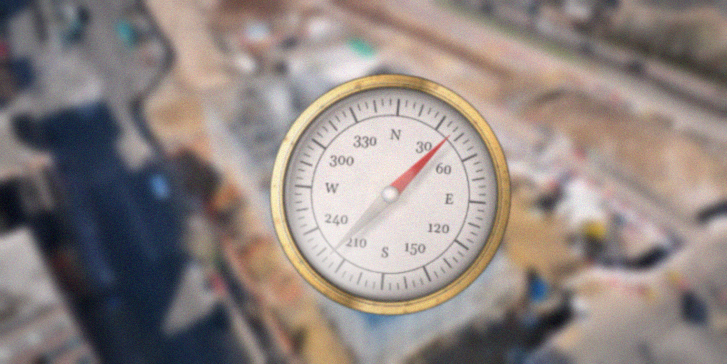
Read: 40,°
